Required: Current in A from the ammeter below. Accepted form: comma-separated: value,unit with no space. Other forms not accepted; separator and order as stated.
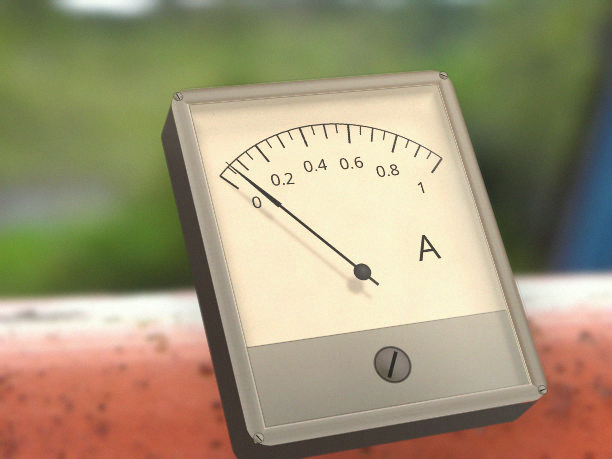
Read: 0.05,A
